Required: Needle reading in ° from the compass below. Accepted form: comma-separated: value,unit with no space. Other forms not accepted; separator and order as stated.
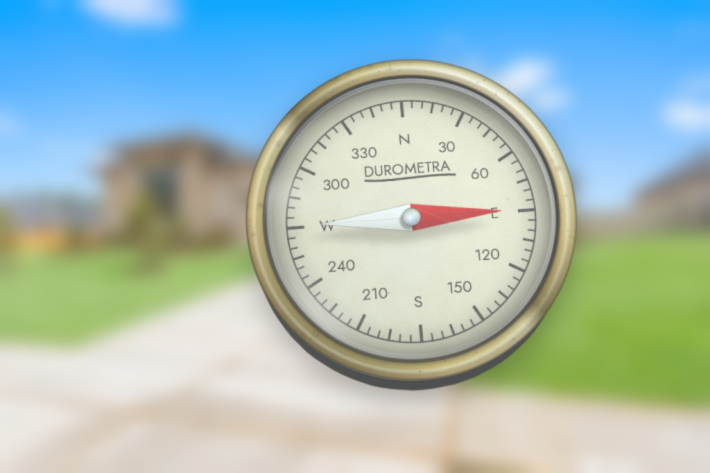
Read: 90,°
